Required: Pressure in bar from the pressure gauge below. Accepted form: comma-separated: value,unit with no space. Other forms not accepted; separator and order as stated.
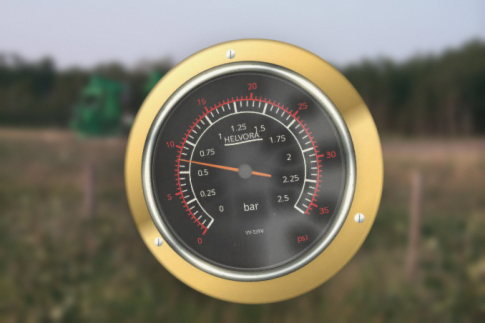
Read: 0.6,bar
